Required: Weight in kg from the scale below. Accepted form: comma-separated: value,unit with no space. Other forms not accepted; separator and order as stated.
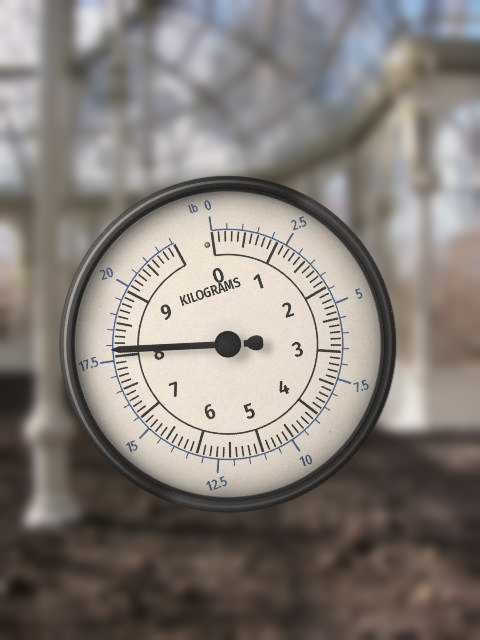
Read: 8.1,kg
